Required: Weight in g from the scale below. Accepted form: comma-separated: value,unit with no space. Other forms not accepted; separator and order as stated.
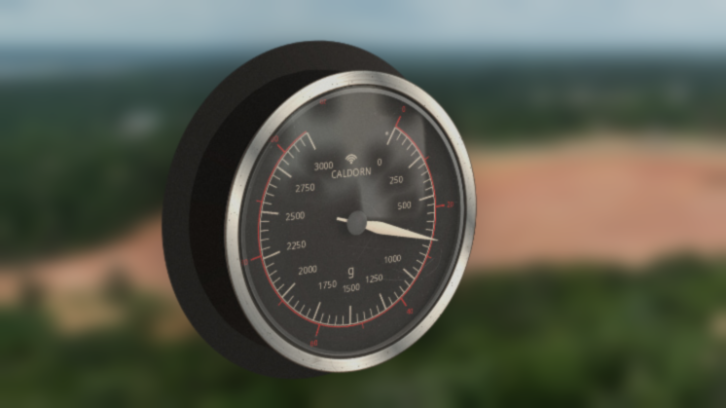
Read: 750,g
